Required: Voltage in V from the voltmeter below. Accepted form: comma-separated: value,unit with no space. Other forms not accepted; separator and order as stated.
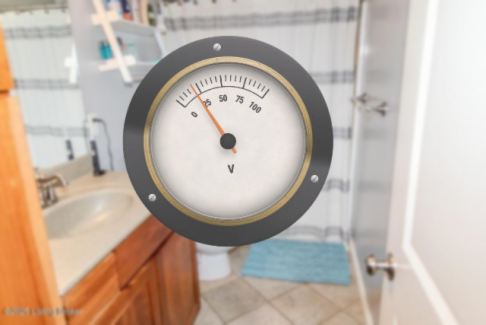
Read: 20,V
